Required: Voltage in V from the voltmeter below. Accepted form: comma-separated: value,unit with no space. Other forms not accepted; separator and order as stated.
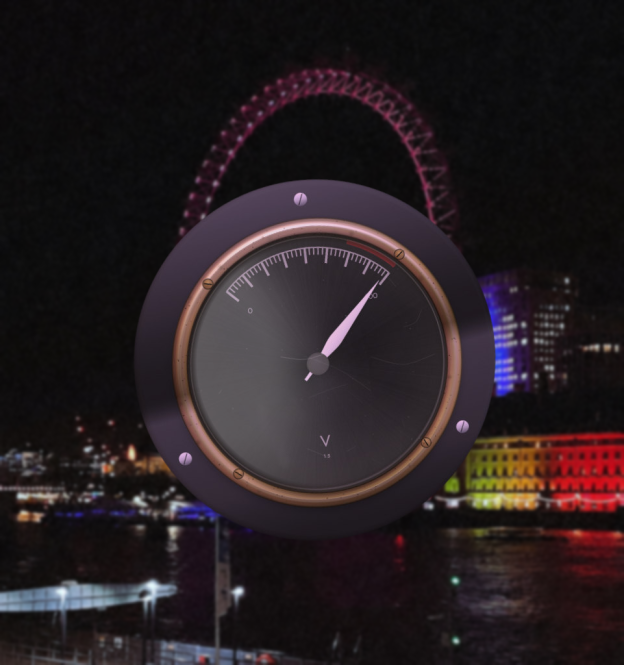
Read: 390,V
